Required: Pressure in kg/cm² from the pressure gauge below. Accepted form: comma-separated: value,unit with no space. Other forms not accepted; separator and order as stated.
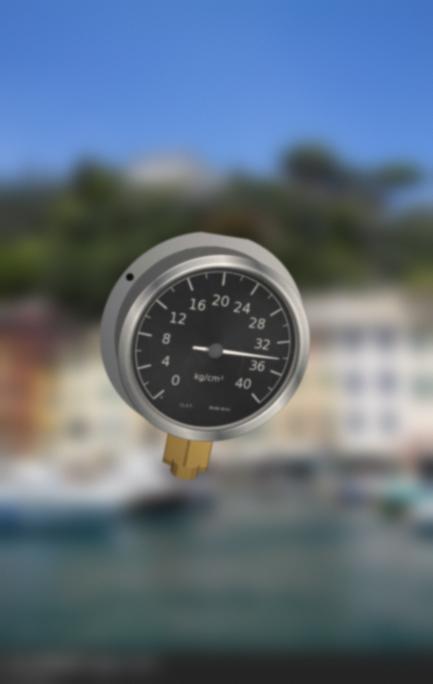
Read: 34,kg/cm²
